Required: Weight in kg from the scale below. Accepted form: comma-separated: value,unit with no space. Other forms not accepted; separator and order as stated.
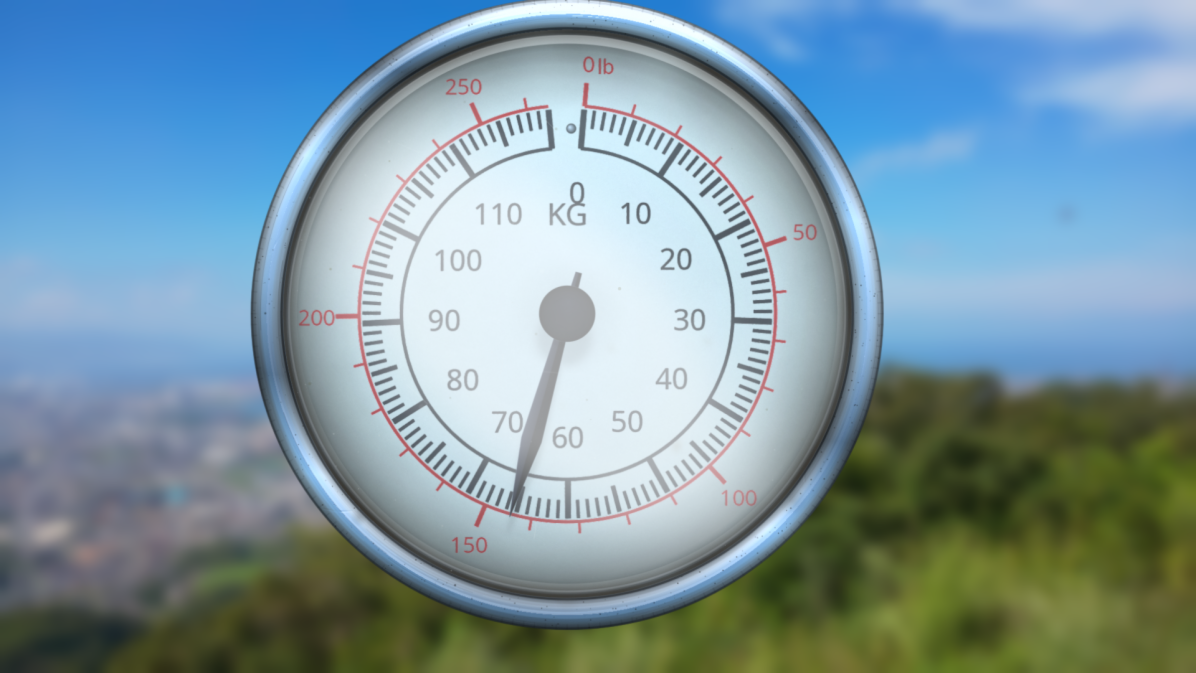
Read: 65.5,kg
